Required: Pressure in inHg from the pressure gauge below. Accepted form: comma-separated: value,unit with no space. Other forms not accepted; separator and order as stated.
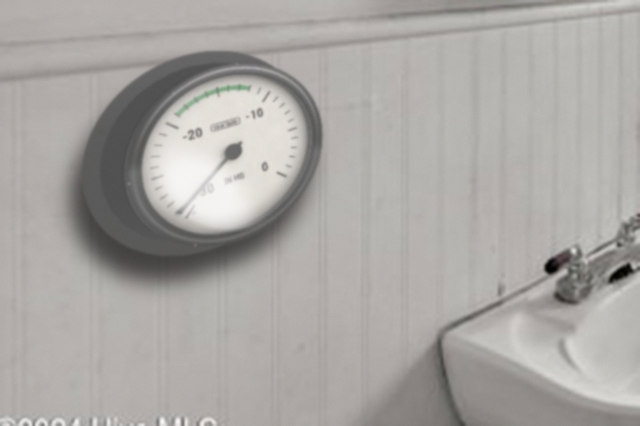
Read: -29,inHg
